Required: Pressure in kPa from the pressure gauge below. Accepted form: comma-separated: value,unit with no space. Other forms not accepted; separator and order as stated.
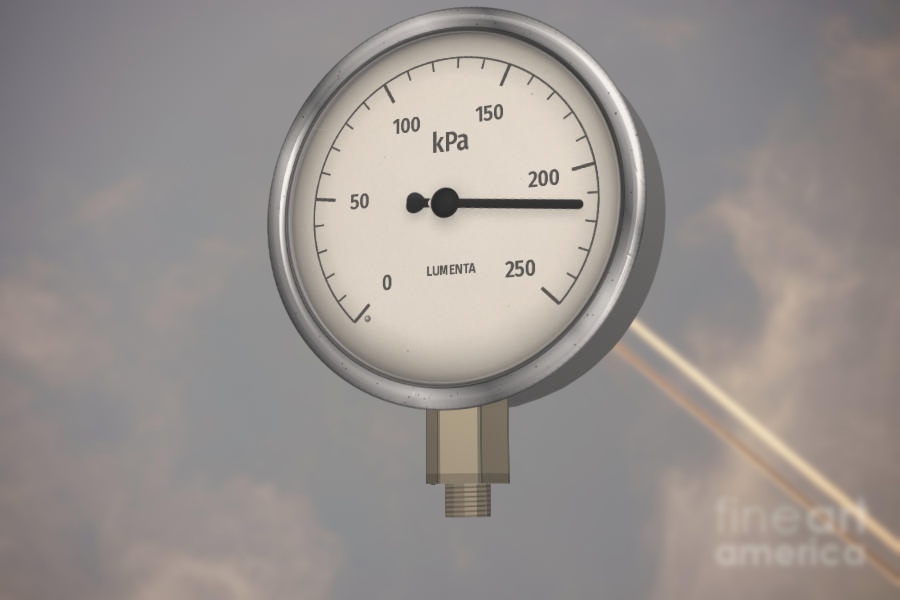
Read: 215,kPa
